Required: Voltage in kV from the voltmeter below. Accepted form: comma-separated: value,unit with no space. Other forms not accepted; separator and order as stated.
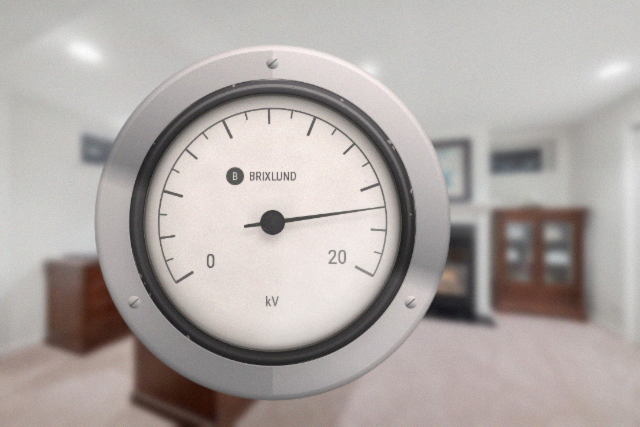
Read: 17,kV
